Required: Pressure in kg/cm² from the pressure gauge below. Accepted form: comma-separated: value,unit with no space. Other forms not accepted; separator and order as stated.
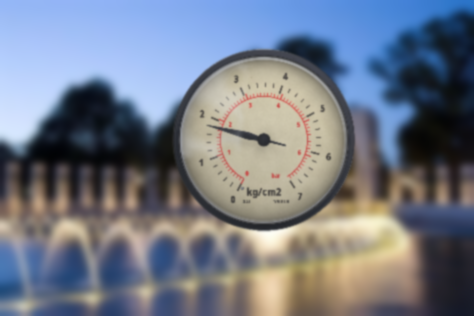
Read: 1.8,kg/cm²
